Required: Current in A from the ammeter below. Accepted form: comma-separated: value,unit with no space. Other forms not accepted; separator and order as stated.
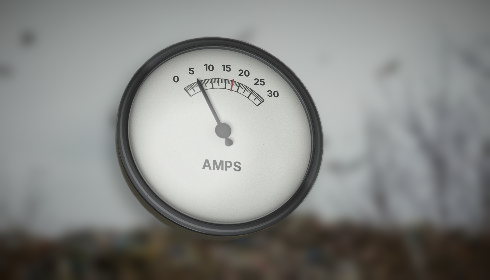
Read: 5,A
